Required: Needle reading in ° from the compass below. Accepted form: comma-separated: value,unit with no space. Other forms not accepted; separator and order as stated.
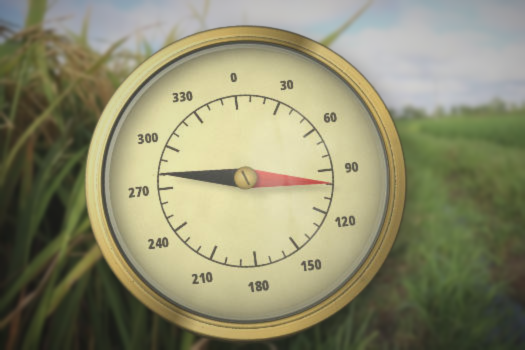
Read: 100,°
